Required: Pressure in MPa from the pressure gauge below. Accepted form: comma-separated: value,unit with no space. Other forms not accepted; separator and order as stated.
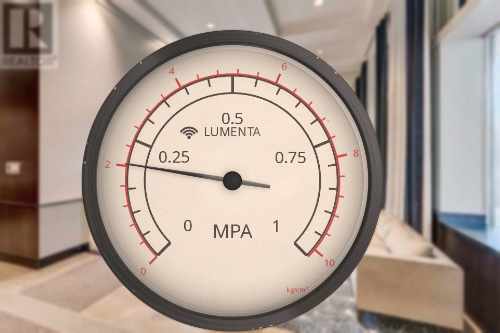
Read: 0.2,MPa
